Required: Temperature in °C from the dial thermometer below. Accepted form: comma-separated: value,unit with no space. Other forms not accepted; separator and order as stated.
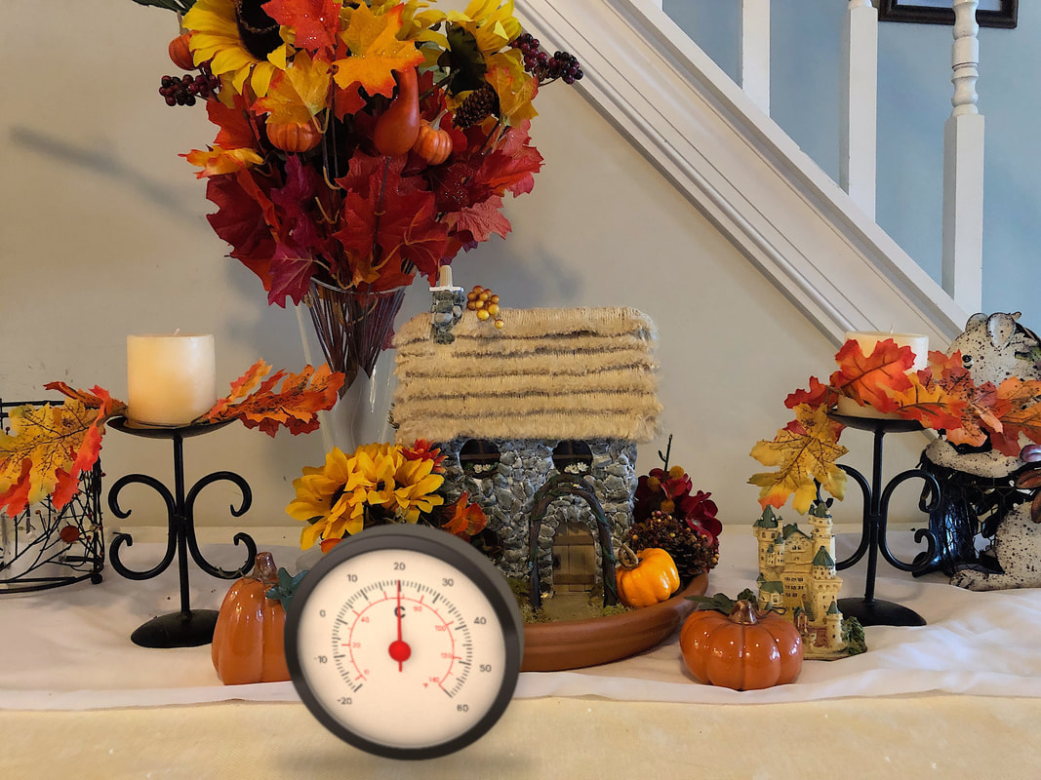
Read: 20,°C
